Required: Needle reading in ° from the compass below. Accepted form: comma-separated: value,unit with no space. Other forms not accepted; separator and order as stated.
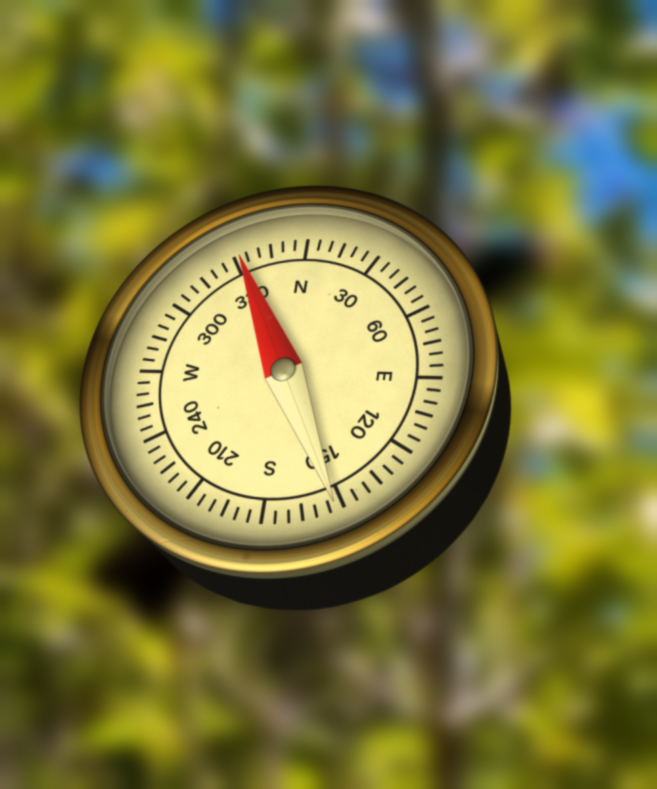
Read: 332.5,°
